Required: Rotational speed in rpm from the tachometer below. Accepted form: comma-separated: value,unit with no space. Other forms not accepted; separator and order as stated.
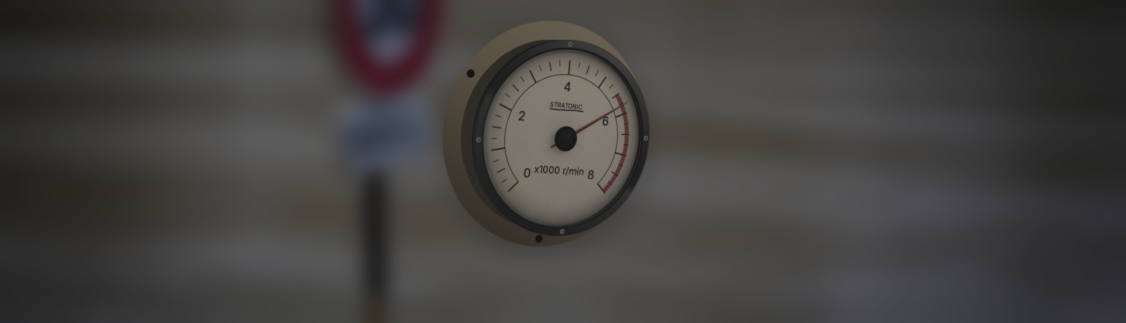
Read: 5750,rpm
